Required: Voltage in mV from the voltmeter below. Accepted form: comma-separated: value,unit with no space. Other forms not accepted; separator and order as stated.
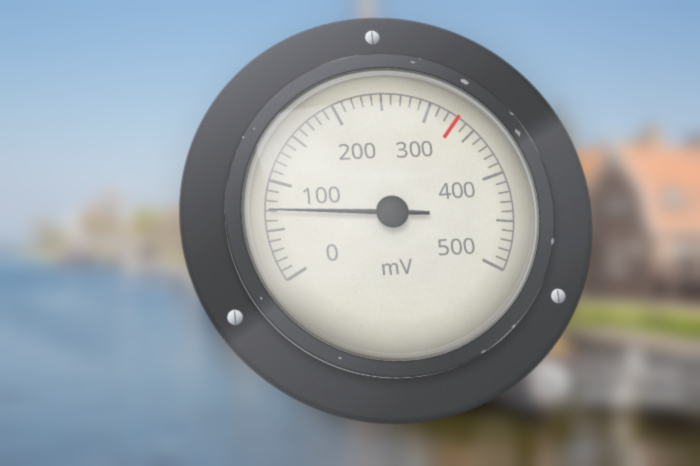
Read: 70,mV
